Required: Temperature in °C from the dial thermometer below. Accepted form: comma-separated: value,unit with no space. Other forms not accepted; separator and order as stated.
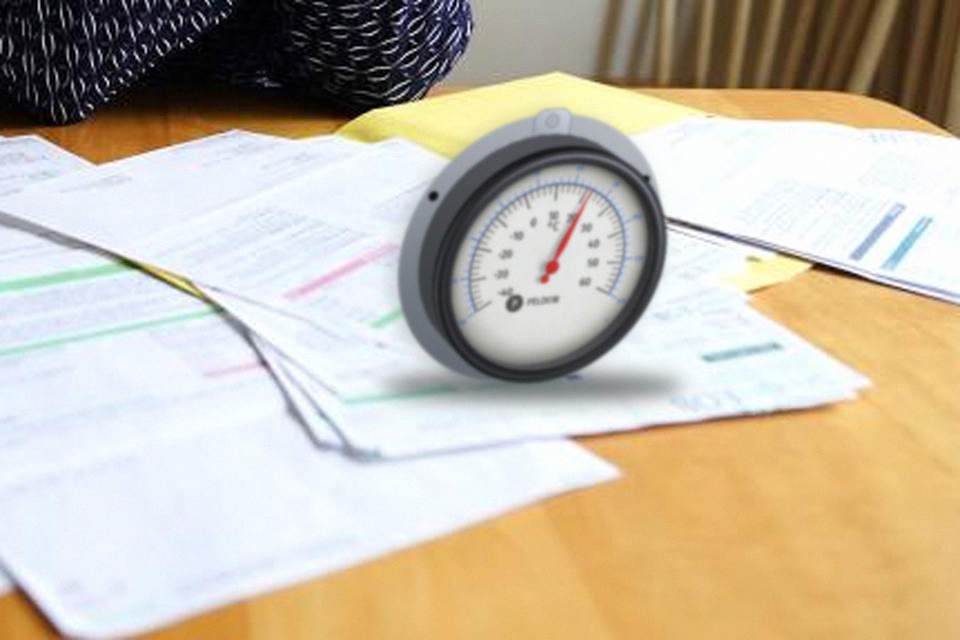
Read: 20,°C
